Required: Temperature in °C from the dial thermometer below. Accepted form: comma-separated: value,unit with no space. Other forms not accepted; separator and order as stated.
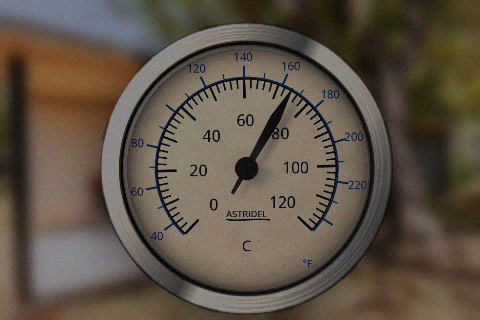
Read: 74,°C
